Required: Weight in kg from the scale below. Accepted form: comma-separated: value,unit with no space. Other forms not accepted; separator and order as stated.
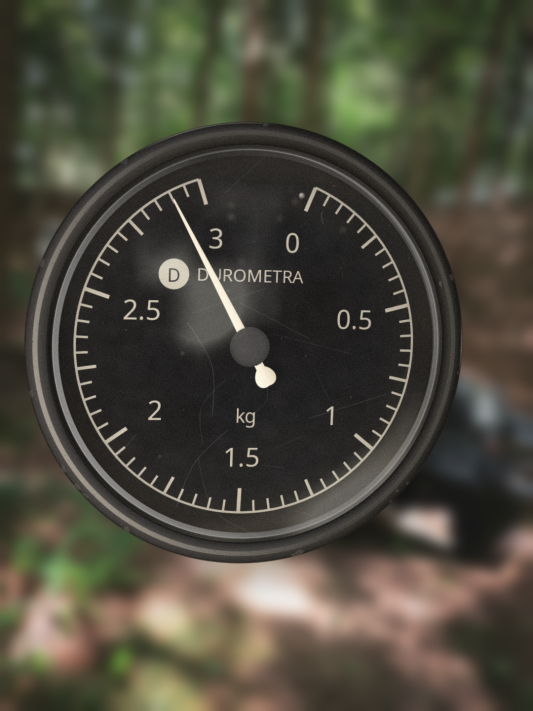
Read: 2.9,kg
